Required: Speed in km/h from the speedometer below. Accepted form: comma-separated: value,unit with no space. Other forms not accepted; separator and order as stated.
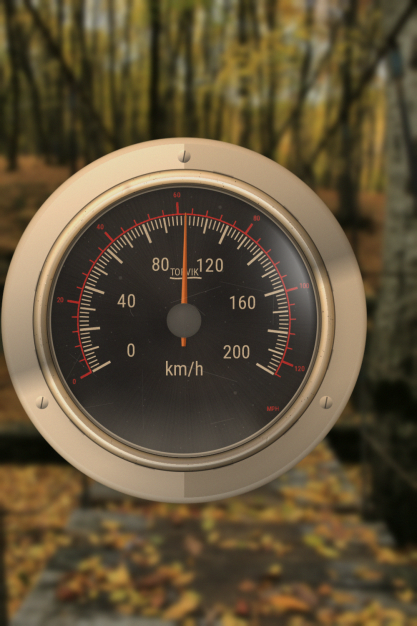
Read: 100,km/h
